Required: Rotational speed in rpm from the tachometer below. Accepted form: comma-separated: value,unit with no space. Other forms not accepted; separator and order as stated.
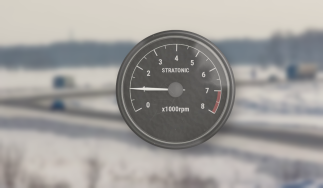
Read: 1000,rpm
